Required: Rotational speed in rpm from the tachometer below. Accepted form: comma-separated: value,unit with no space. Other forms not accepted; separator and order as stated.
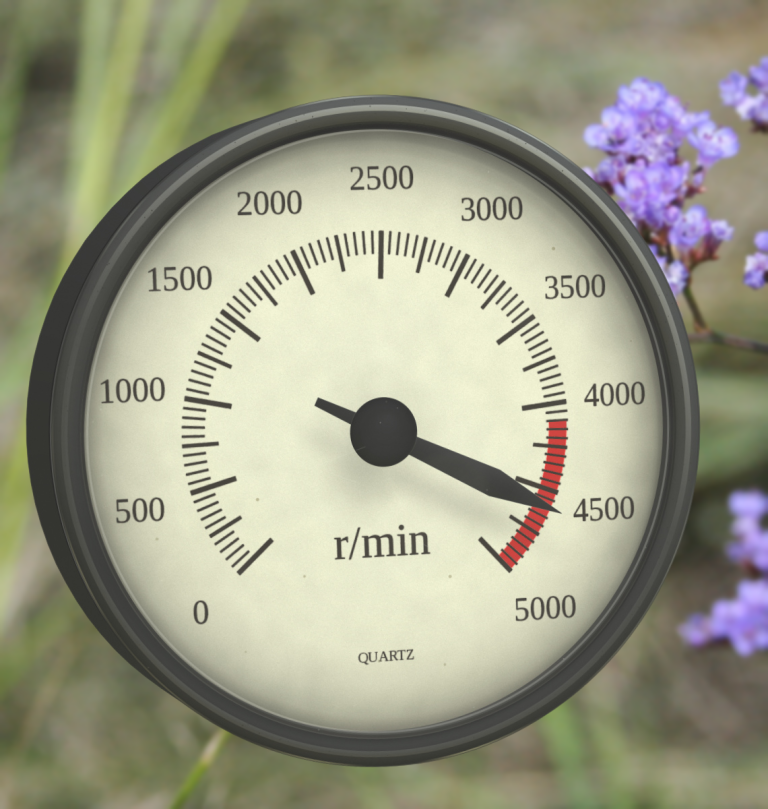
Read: 4600,rpm
